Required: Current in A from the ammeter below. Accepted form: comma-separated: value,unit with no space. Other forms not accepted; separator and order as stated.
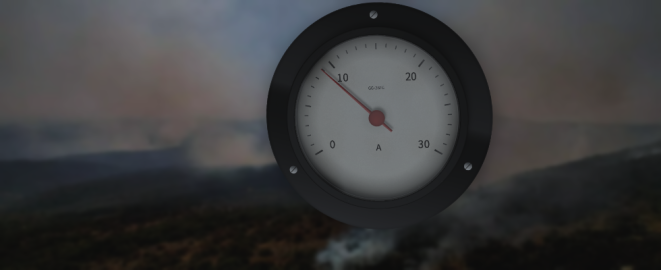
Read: 9,A
